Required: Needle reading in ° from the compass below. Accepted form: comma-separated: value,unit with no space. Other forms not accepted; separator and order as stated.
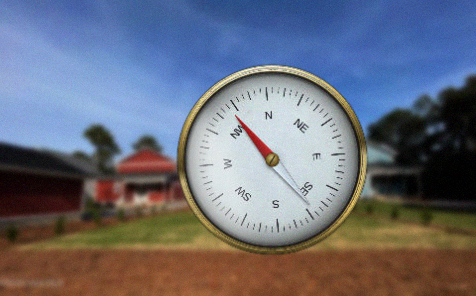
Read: 325,°
